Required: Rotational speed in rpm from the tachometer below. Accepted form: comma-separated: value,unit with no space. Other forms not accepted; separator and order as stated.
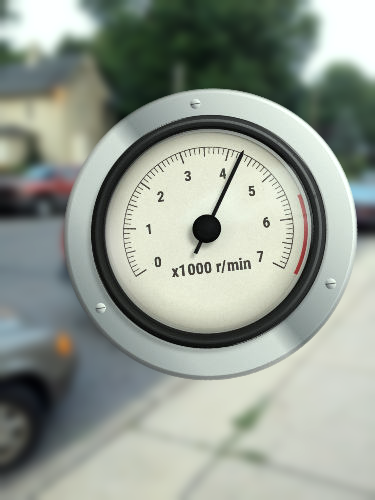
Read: 4300,rpm
